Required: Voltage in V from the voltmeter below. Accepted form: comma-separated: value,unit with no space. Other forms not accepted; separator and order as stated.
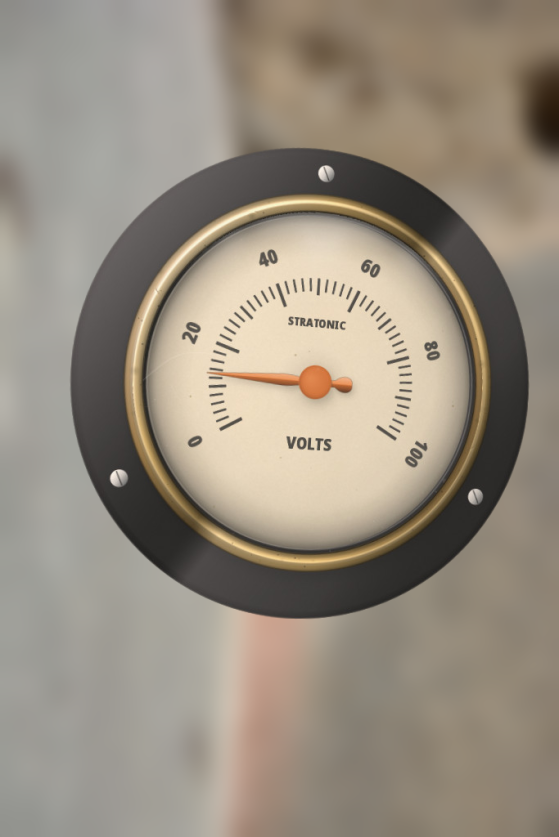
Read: 13,V
